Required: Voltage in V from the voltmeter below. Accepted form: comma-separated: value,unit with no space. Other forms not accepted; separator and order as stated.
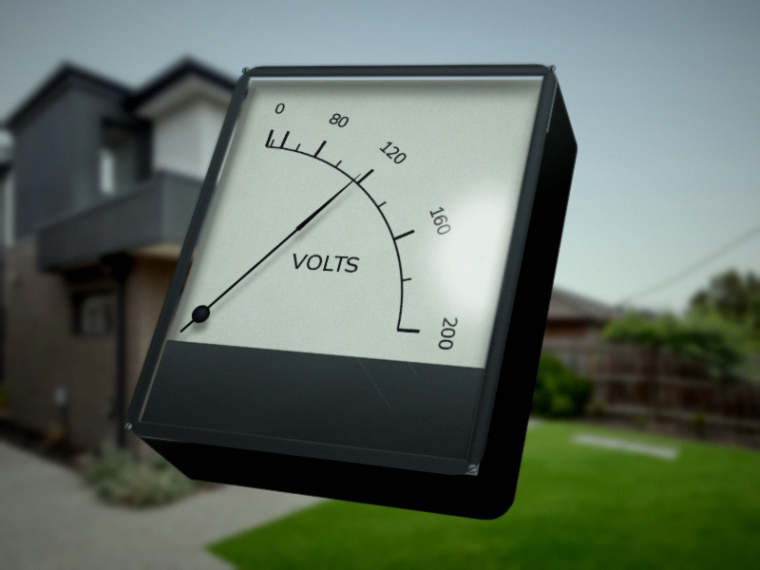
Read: 120,V
